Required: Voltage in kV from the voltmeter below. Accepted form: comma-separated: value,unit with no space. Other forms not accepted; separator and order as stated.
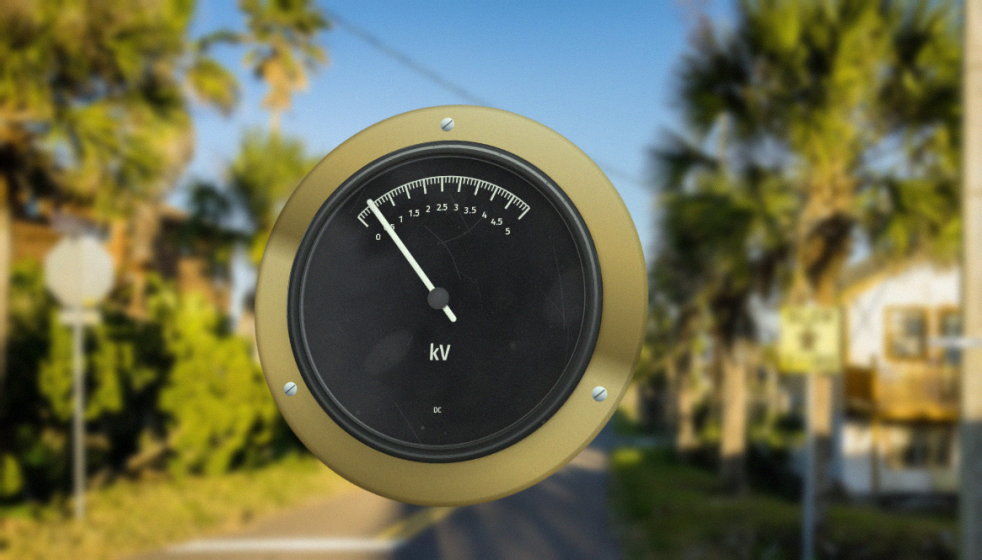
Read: 0.5,kV
